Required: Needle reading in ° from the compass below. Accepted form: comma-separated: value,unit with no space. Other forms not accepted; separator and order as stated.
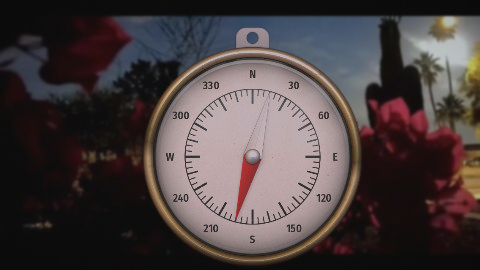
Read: 195,°
